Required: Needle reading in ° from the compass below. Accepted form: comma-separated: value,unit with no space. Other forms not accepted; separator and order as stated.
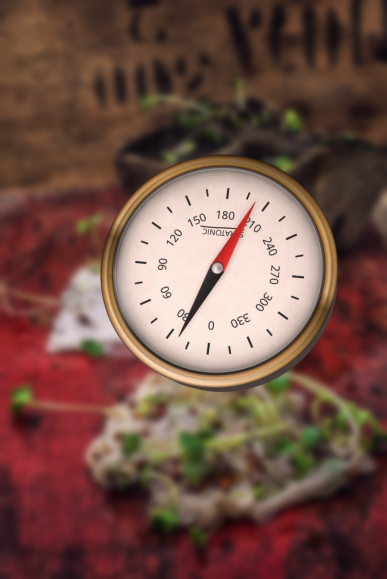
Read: 202.5,°
